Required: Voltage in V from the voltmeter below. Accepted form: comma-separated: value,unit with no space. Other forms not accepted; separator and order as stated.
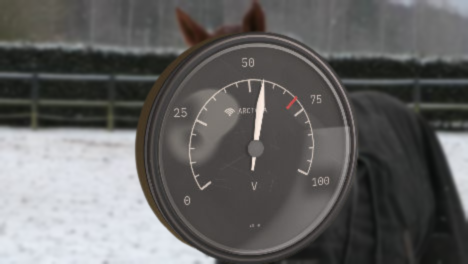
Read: 55,V
